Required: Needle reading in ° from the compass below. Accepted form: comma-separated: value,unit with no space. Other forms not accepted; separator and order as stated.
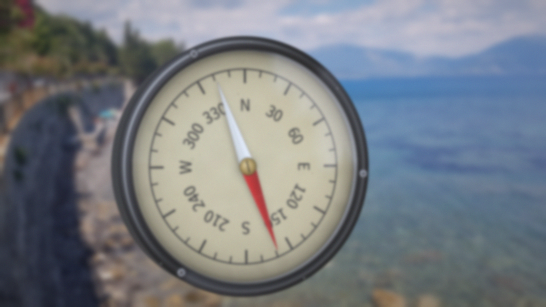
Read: 160,°
